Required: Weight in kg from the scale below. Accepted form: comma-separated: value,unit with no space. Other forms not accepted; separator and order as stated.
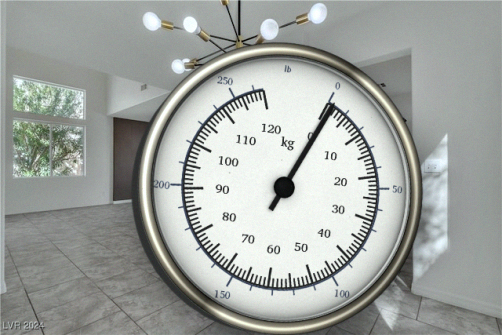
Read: 1,kg
